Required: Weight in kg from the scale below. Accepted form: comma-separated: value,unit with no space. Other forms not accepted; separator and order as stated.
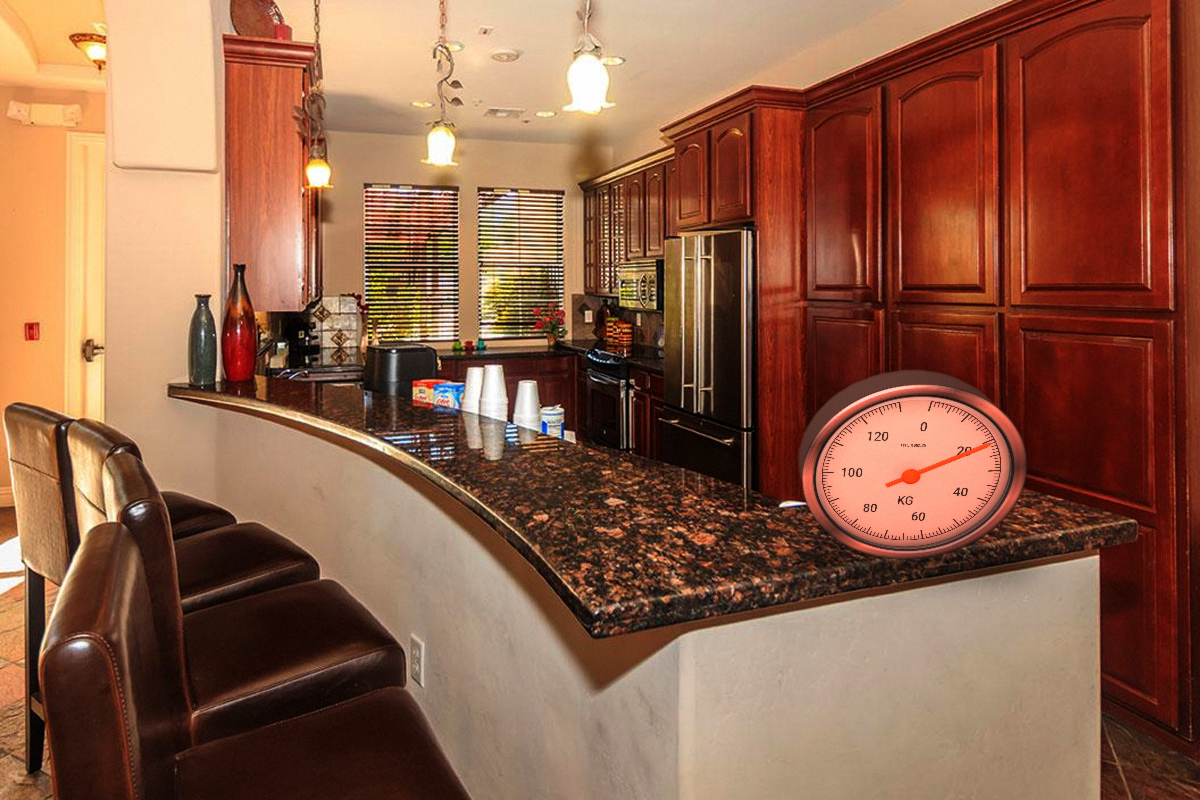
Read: 20,kg
